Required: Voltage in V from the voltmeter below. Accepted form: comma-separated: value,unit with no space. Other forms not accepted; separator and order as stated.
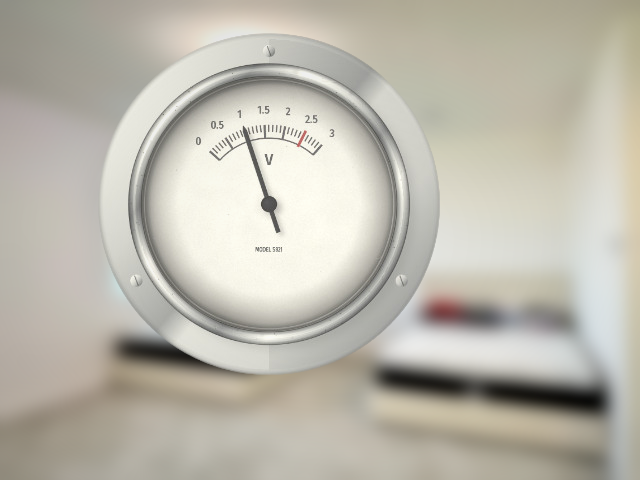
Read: 1,V
